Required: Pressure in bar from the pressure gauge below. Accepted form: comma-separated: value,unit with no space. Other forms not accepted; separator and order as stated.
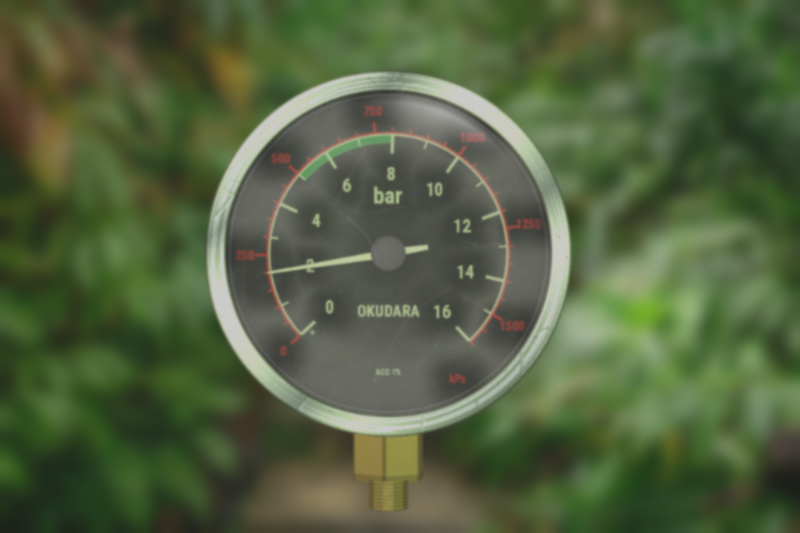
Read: 2,bar
